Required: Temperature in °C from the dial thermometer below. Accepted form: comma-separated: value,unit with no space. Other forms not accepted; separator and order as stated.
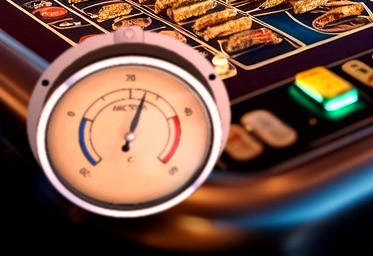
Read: 25,°C
